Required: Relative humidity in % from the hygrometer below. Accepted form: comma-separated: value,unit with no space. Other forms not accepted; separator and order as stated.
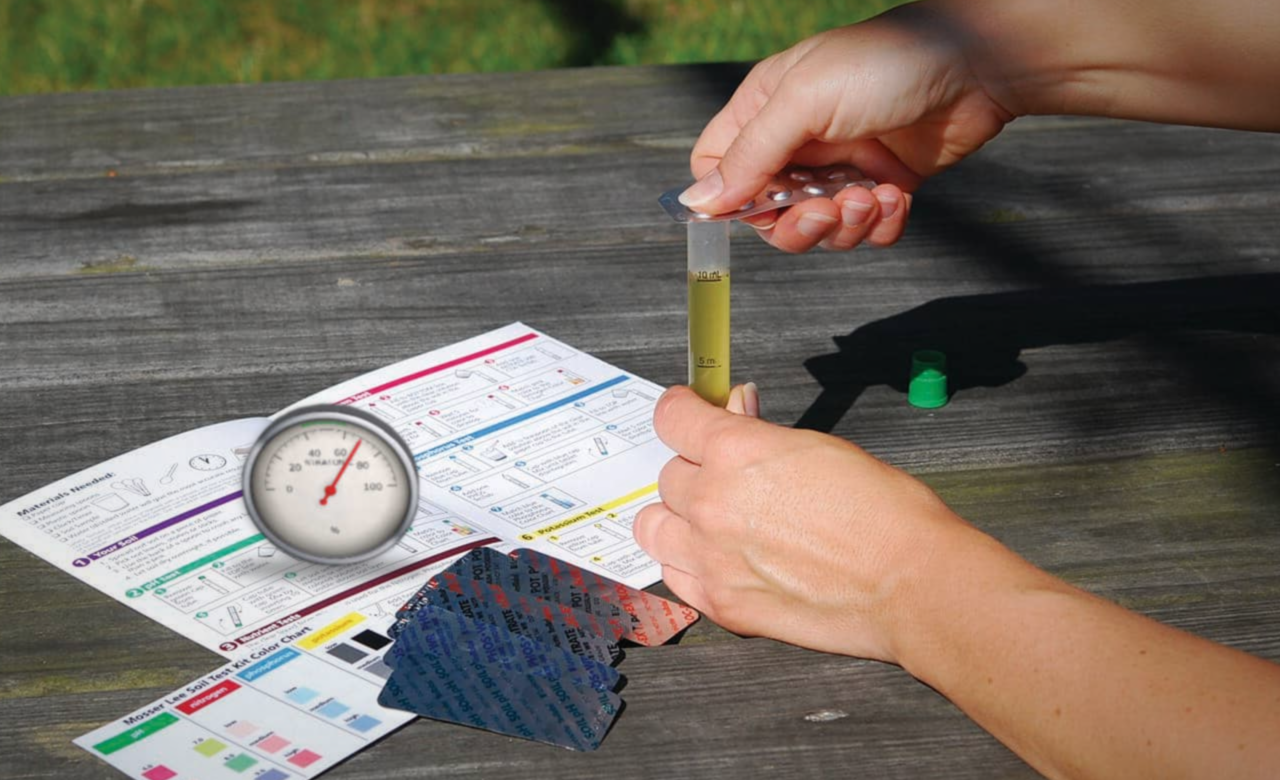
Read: 68,%
